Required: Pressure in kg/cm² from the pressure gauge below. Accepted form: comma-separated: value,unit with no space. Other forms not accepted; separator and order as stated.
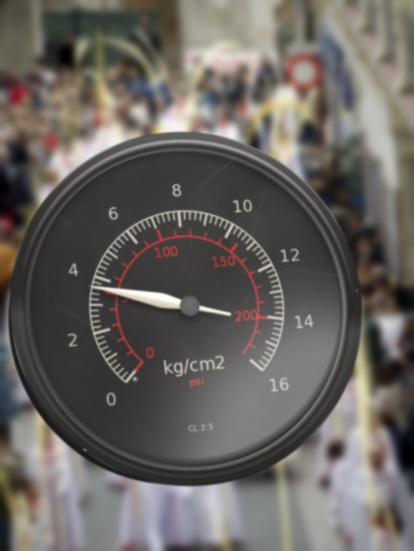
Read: 3.6,kg/cm²
